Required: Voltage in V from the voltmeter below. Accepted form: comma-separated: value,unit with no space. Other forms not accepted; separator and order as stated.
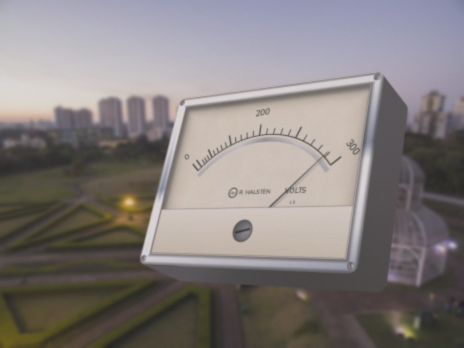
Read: 290,V
